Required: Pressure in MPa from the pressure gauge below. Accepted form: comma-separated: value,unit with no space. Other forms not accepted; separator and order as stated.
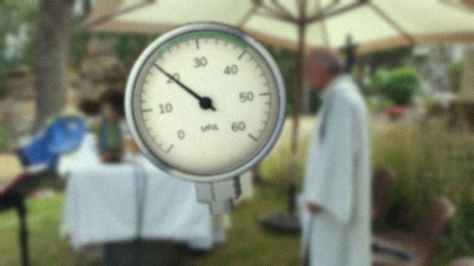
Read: 20,MPa
